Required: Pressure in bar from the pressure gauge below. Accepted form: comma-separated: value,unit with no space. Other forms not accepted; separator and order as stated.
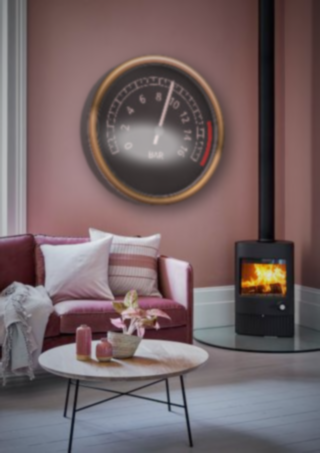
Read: 9,bar
